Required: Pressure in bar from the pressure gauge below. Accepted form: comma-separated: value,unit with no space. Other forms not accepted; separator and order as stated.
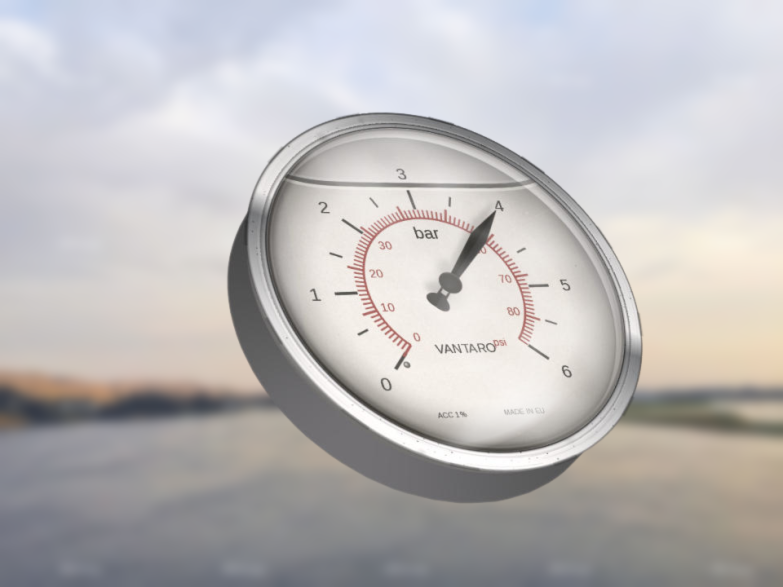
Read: 4,bar
